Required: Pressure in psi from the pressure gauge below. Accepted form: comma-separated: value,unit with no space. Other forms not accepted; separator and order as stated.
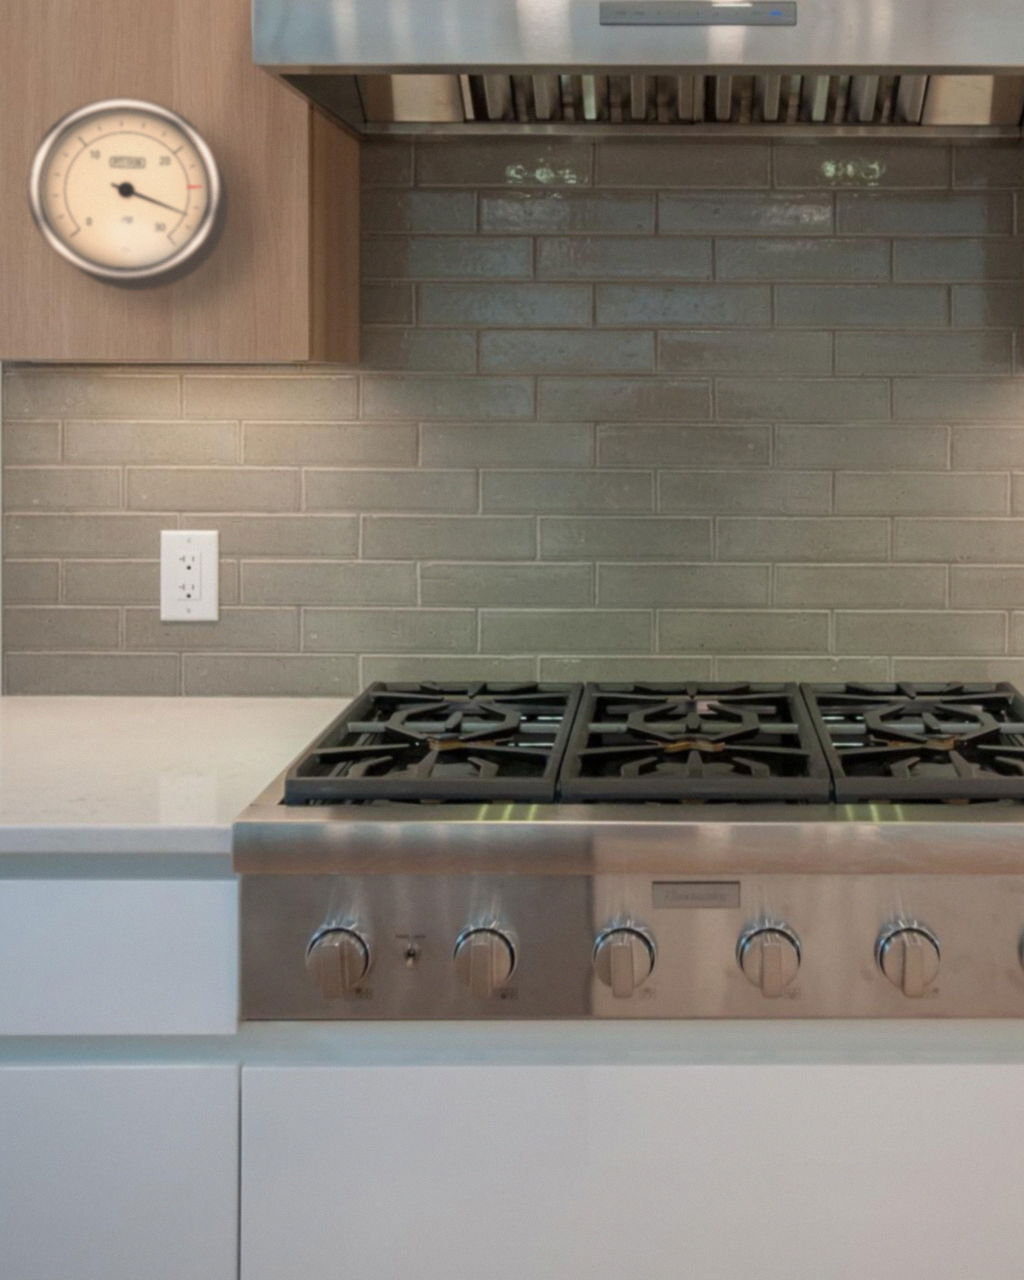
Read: 27,psi
